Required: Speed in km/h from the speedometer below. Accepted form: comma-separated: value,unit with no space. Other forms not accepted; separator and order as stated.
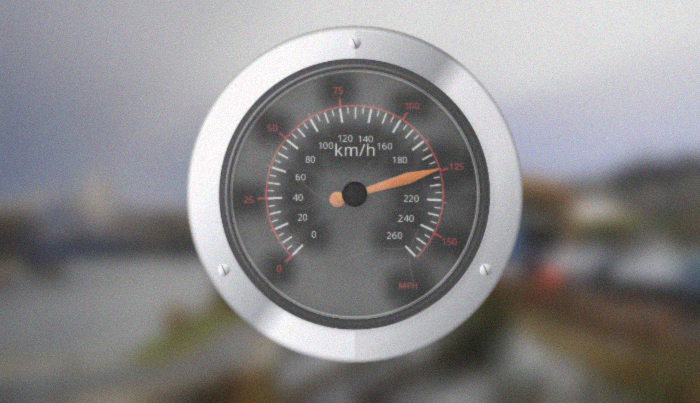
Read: 200,km/h
